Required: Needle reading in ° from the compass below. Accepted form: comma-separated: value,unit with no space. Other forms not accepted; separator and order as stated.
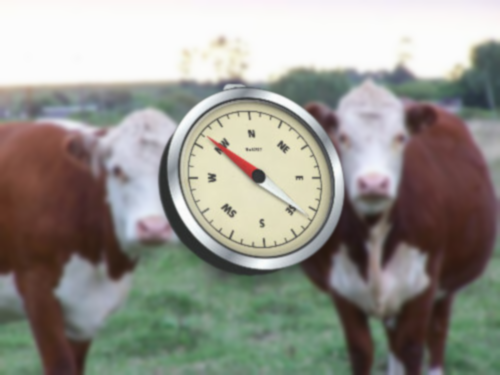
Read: 310,°
